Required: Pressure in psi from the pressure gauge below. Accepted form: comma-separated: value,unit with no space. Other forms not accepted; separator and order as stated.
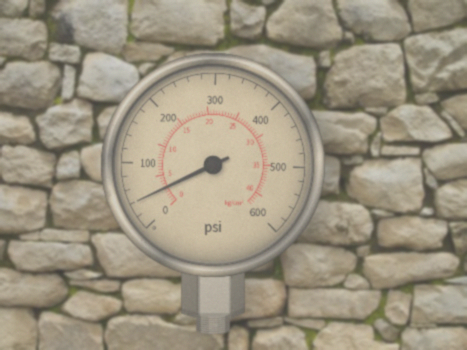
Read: 40,psi
